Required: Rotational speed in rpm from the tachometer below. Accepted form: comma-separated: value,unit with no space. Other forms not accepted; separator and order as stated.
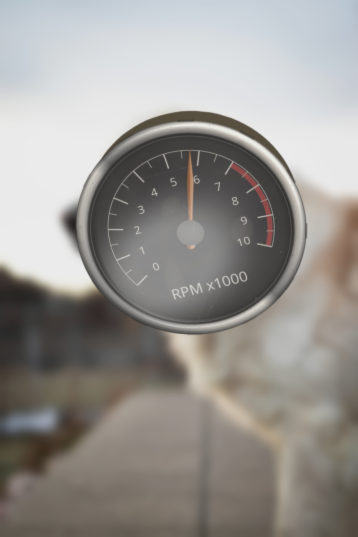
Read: 5750,rpm
